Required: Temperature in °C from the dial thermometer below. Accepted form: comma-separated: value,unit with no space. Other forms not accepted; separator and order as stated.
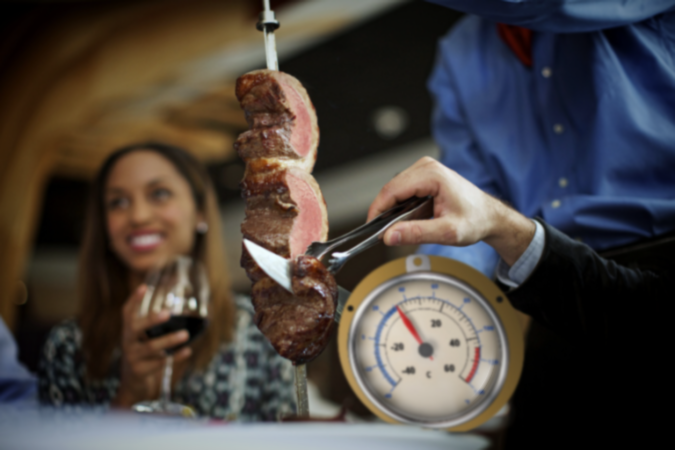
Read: 0,°C
